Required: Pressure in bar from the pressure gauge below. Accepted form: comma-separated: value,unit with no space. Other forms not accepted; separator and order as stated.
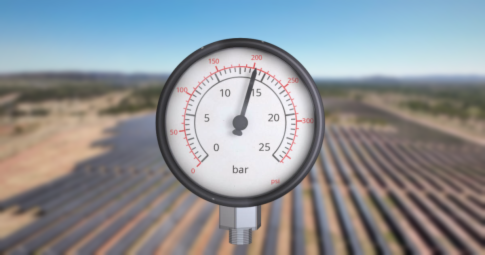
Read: 14,bar
